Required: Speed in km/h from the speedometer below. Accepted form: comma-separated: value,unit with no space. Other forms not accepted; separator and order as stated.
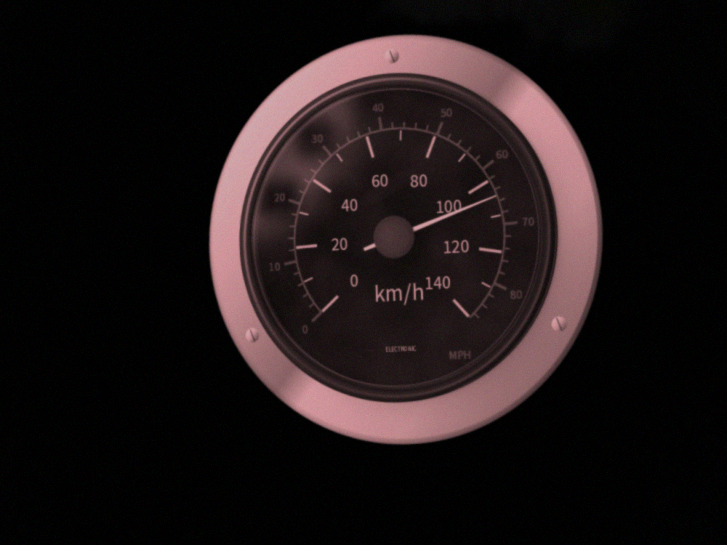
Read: 105,km/h
